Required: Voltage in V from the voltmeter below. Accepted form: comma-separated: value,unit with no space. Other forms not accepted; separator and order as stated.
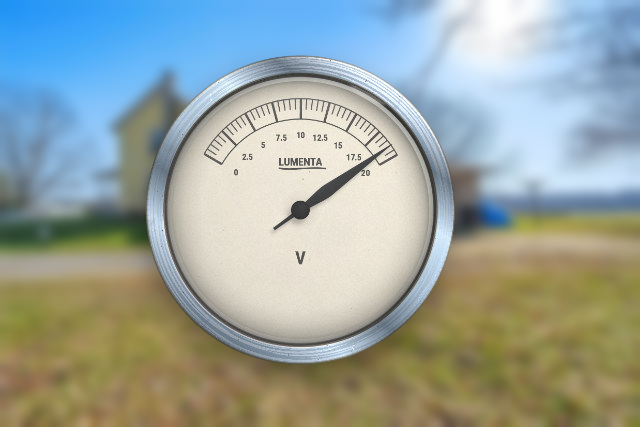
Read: 19,V
